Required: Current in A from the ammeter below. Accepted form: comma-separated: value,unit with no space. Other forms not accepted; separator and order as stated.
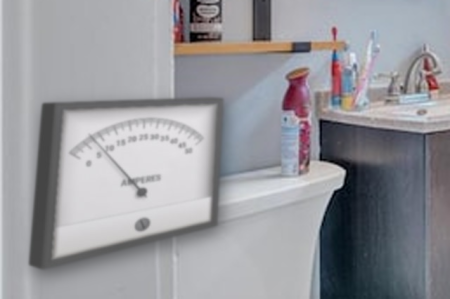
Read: 7.5,A
